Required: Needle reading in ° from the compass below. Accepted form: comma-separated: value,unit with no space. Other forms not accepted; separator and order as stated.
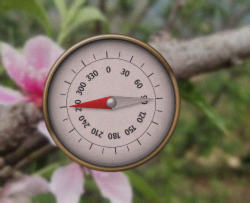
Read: 270,°
